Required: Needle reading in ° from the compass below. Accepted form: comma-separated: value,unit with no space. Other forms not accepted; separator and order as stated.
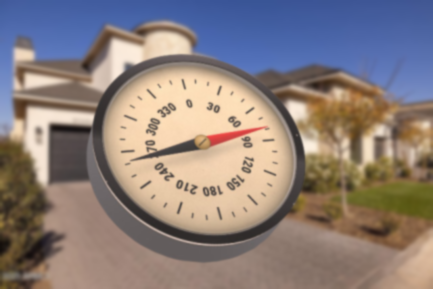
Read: 80,°
